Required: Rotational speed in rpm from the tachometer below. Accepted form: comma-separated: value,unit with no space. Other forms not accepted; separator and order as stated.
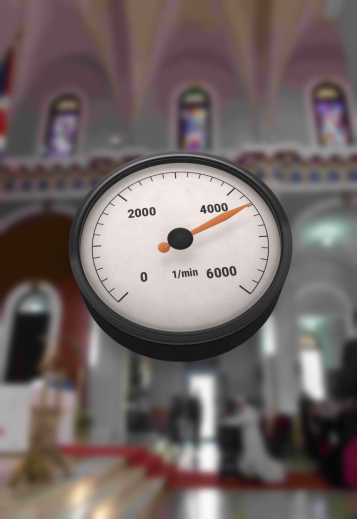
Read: 4400,rpm
